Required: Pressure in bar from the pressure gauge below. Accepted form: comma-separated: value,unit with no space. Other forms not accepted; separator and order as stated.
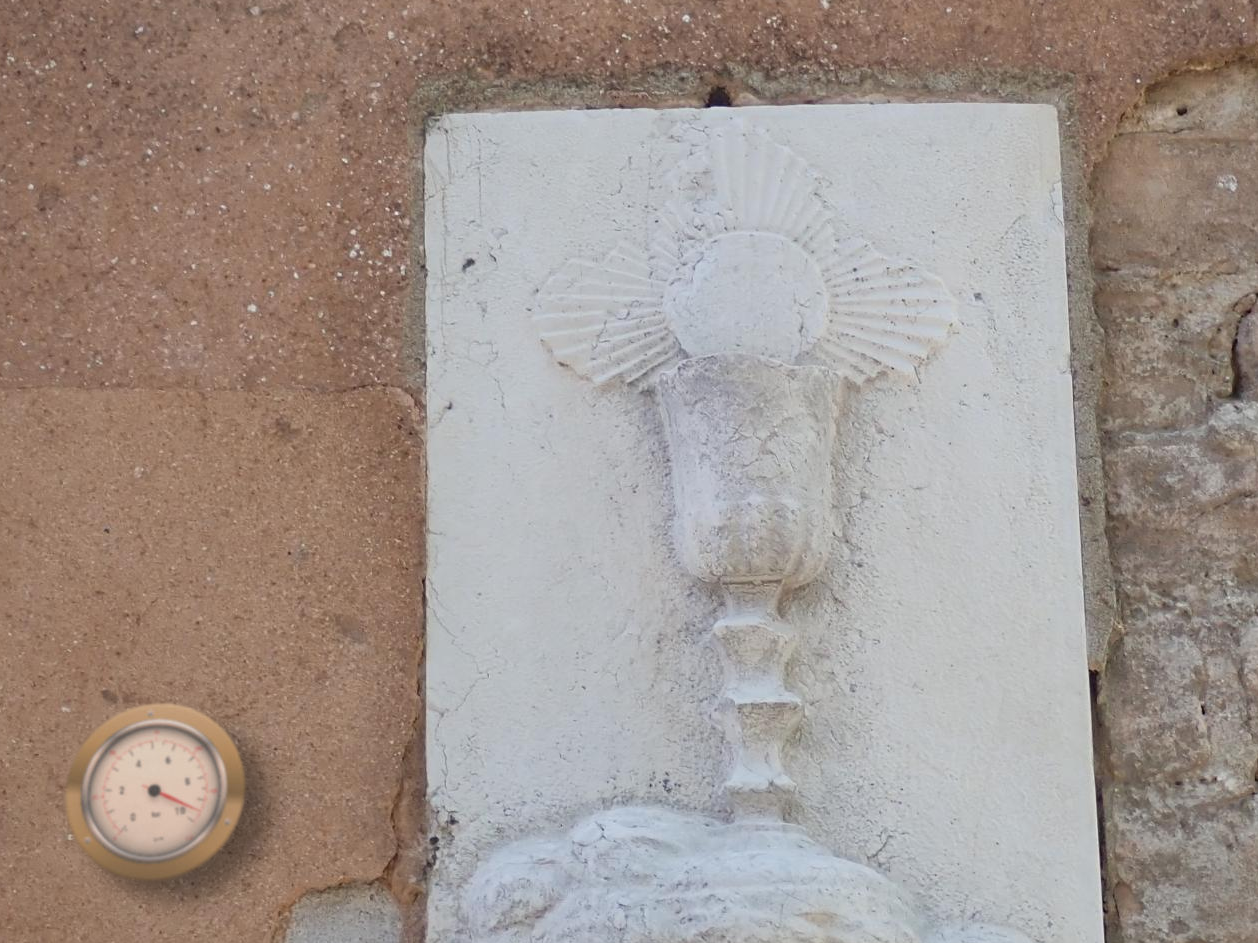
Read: 9.5,bar
